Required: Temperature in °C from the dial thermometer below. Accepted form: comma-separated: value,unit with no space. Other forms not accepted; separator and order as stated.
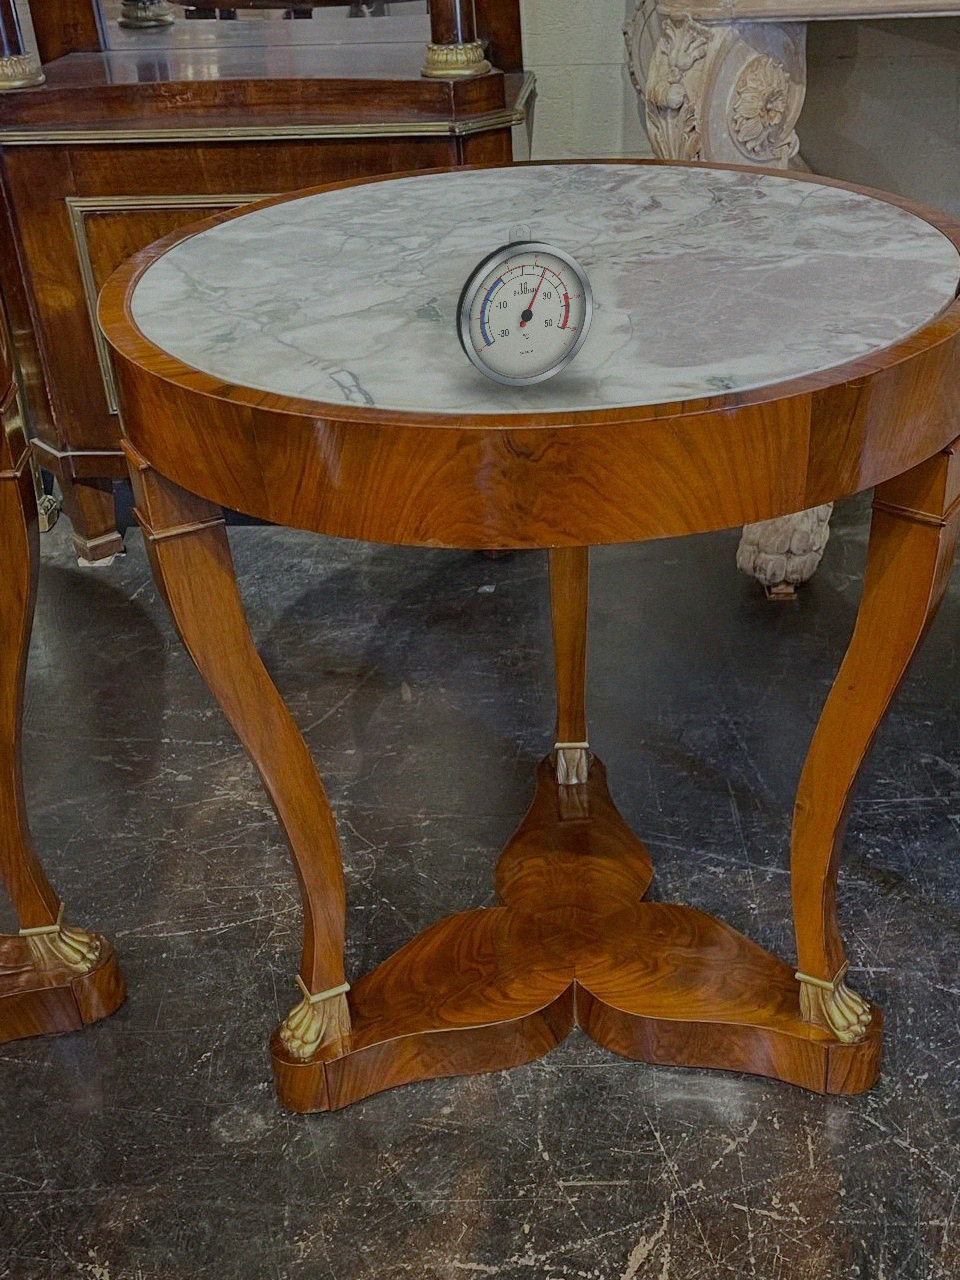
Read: 20,°C
